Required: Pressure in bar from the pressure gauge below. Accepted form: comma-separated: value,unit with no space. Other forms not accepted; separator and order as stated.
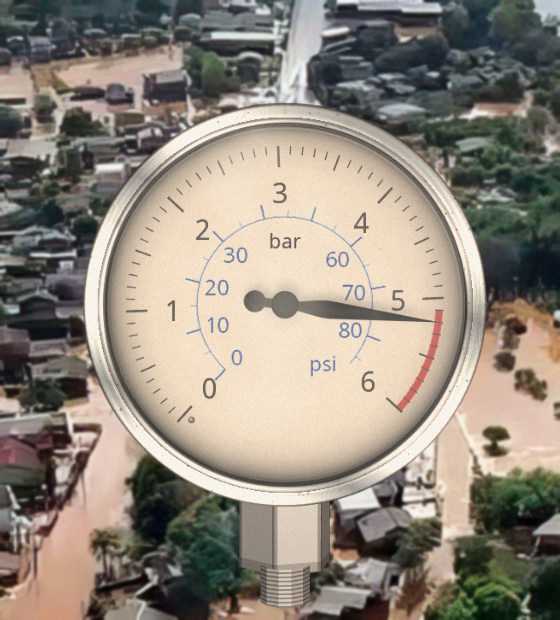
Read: 5.2,bar
